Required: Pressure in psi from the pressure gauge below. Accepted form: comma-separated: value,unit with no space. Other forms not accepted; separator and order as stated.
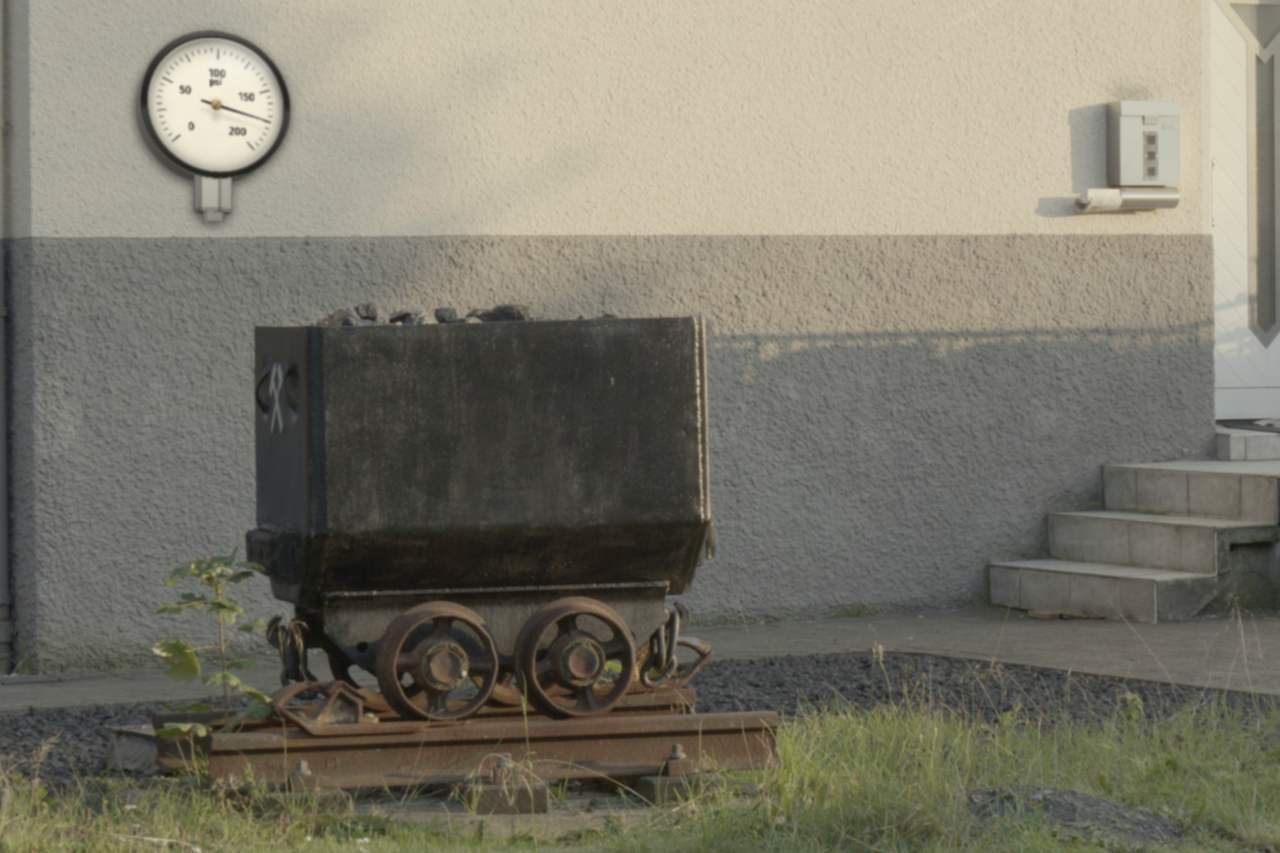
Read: 175,psi
